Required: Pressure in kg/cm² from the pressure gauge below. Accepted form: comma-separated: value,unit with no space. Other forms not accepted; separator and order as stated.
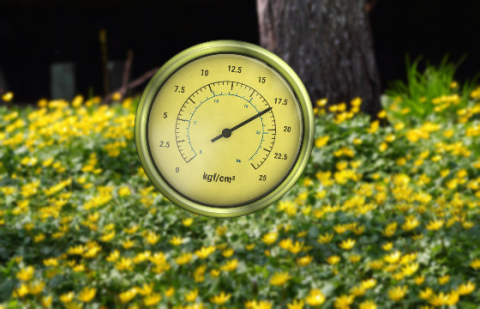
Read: 17.5,kg/cm²
